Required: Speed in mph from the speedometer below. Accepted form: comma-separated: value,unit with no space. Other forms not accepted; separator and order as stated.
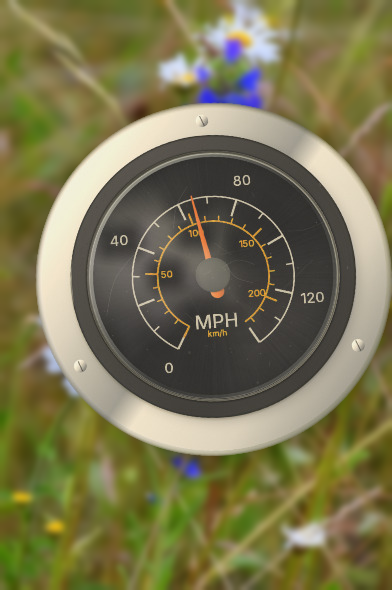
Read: 65,mph
